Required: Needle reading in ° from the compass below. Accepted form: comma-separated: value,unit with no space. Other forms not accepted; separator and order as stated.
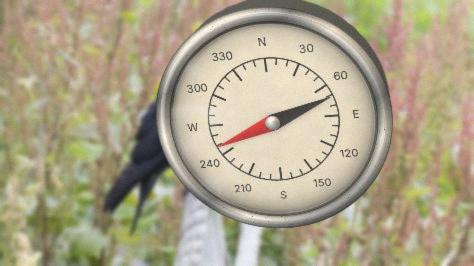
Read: 250,°
